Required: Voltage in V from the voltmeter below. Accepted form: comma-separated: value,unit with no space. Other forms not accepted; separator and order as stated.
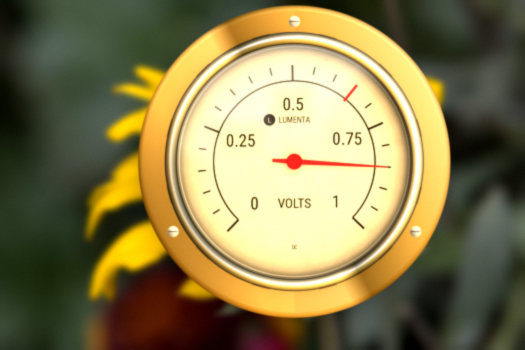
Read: 0.85,V
